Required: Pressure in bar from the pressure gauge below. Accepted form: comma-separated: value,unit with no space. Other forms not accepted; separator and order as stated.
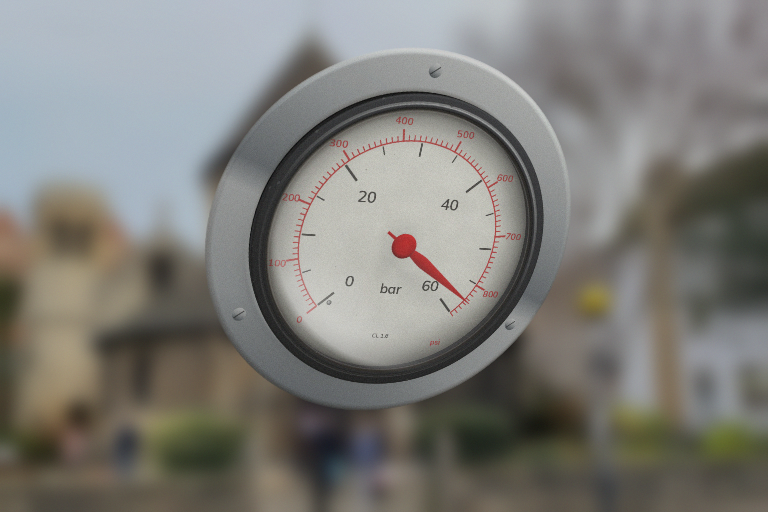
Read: 57.5,bar
